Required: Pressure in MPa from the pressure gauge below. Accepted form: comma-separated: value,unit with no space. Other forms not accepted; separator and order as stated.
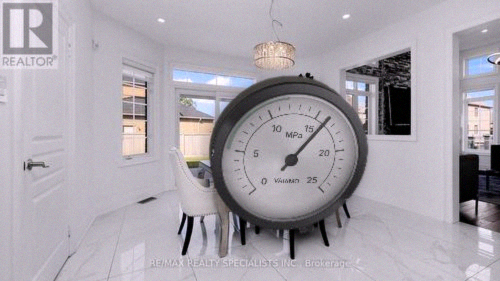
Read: 16,MPa
